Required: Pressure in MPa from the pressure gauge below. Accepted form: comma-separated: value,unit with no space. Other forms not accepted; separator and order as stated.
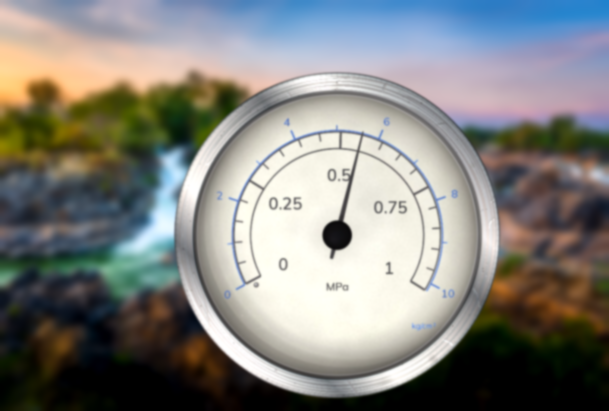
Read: 0.55,MPa
